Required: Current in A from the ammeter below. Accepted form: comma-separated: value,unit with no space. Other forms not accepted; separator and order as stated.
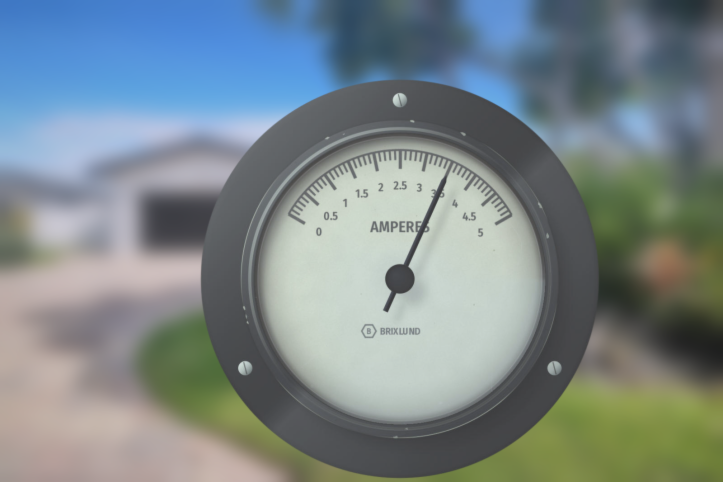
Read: 3.5,A
